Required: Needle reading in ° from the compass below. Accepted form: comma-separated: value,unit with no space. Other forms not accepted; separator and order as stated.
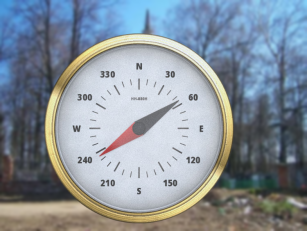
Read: 235,°
